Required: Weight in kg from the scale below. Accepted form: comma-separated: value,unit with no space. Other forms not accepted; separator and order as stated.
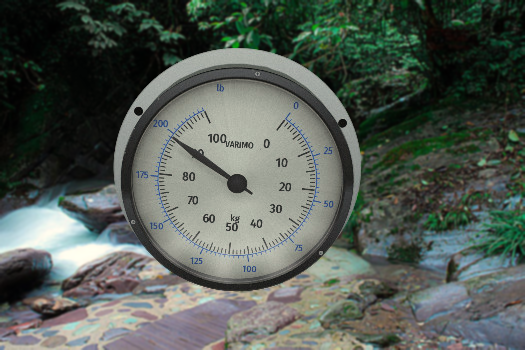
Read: 90,kg
